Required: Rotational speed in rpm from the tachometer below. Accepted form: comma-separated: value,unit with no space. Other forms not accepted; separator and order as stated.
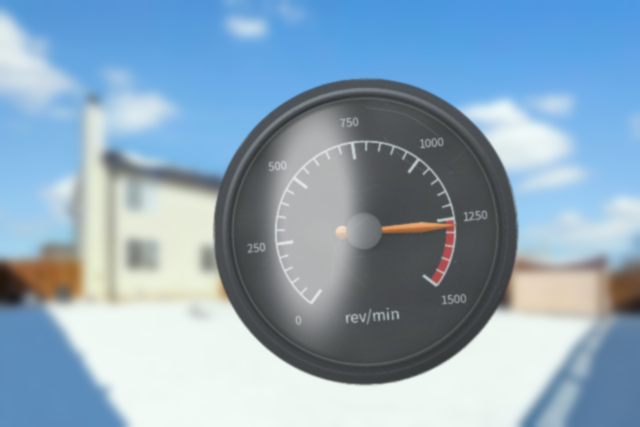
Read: 1275,rpm
